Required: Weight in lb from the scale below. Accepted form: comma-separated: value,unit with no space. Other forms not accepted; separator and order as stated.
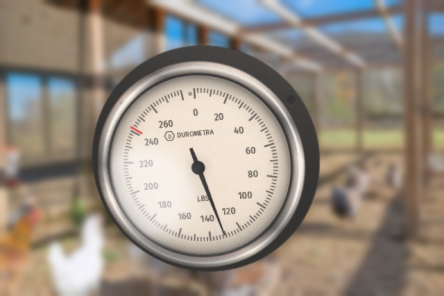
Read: 130,lb
